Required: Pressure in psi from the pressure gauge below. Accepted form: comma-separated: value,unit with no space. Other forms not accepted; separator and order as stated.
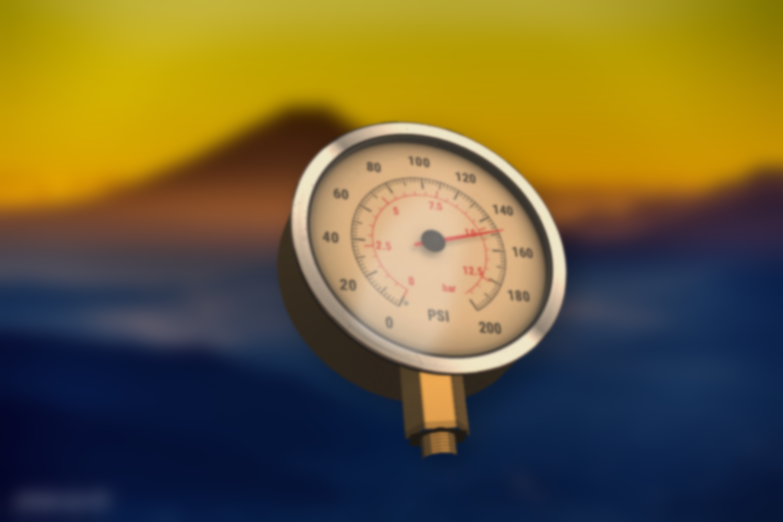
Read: 150,psi
